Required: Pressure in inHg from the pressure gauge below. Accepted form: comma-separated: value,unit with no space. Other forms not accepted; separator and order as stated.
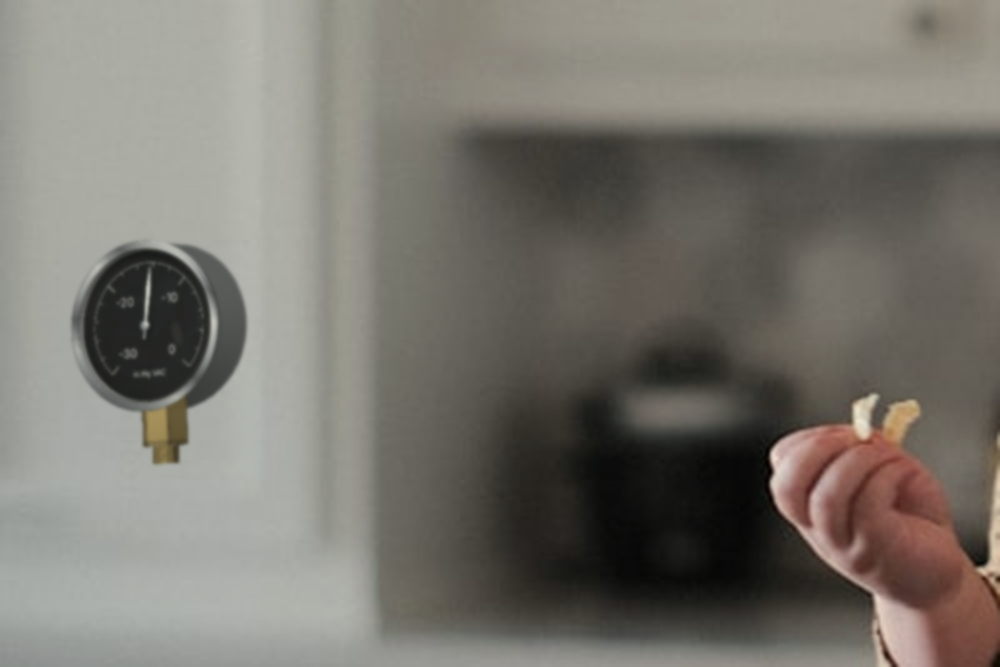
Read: -14,inHg
